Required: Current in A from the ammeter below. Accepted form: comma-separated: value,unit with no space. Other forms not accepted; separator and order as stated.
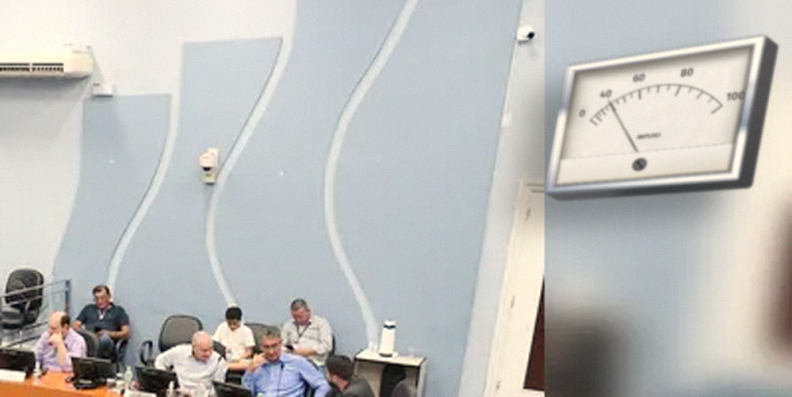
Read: 40,A
